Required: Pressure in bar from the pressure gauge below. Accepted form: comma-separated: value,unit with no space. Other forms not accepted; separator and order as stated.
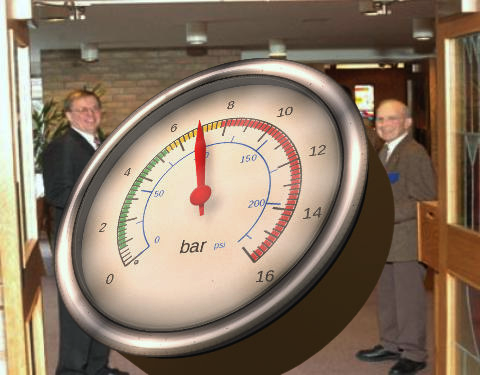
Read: 7,bar
